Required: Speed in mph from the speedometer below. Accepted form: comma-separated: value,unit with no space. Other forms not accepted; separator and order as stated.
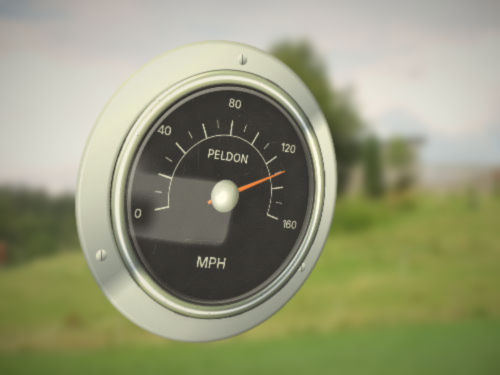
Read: 130,mph
